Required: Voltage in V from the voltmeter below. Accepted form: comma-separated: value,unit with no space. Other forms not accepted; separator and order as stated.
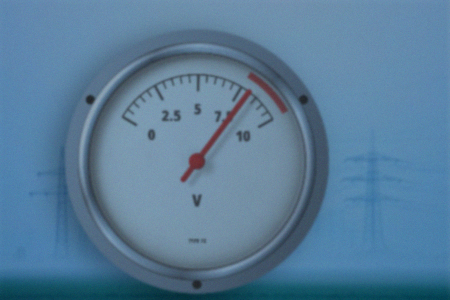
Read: 8,V
